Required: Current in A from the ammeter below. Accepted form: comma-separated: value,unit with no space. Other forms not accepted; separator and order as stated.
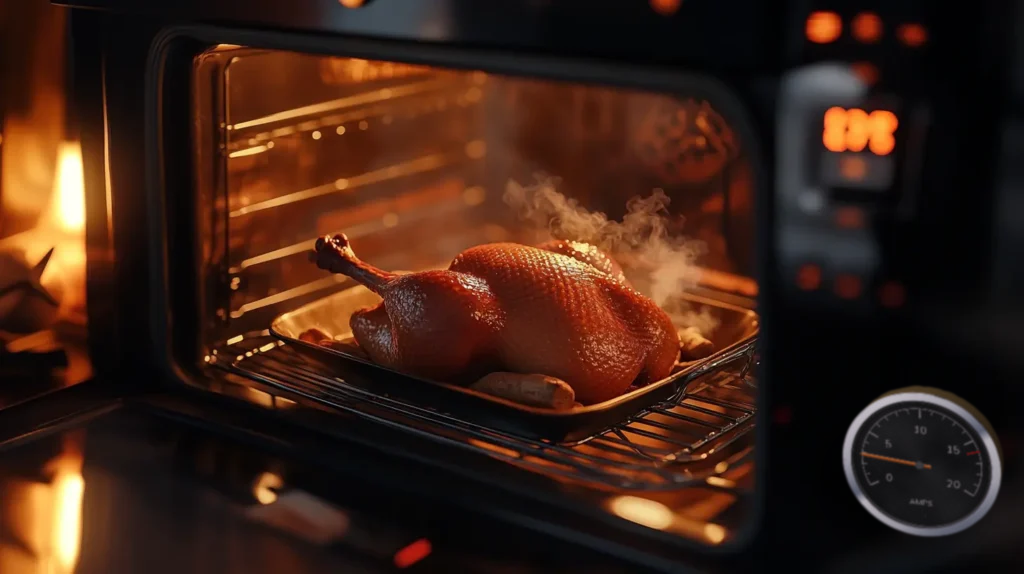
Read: 3,A
